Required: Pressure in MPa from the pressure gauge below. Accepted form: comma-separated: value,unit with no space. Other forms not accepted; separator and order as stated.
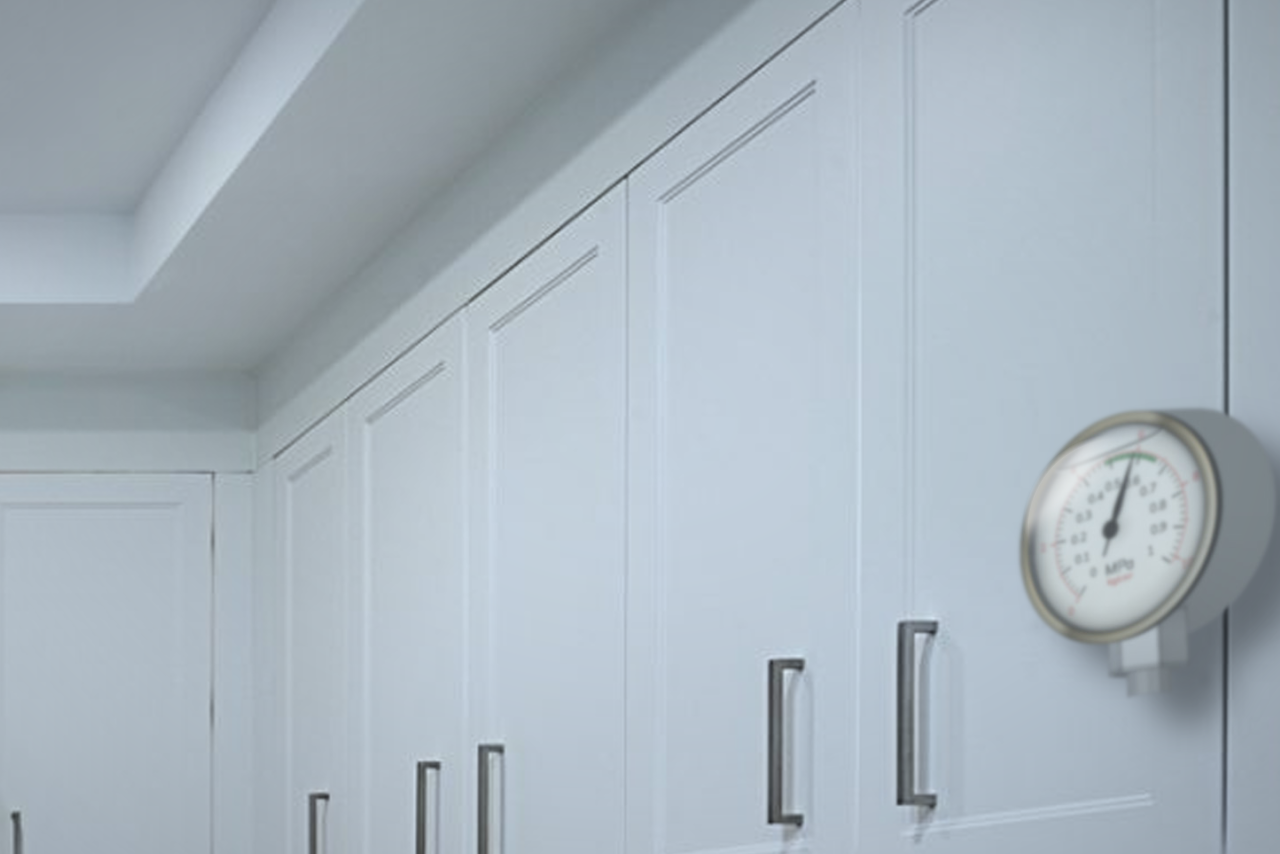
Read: 0.6,MPa
